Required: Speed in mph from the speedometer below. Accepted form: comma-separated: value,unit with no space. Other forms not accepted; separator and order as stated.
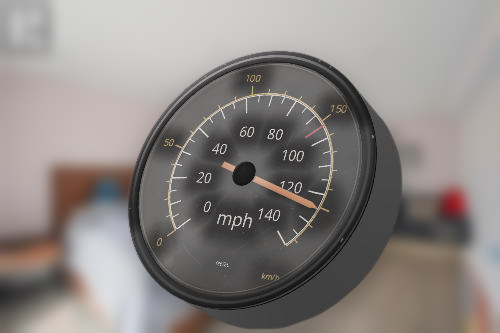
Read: 125,mph
